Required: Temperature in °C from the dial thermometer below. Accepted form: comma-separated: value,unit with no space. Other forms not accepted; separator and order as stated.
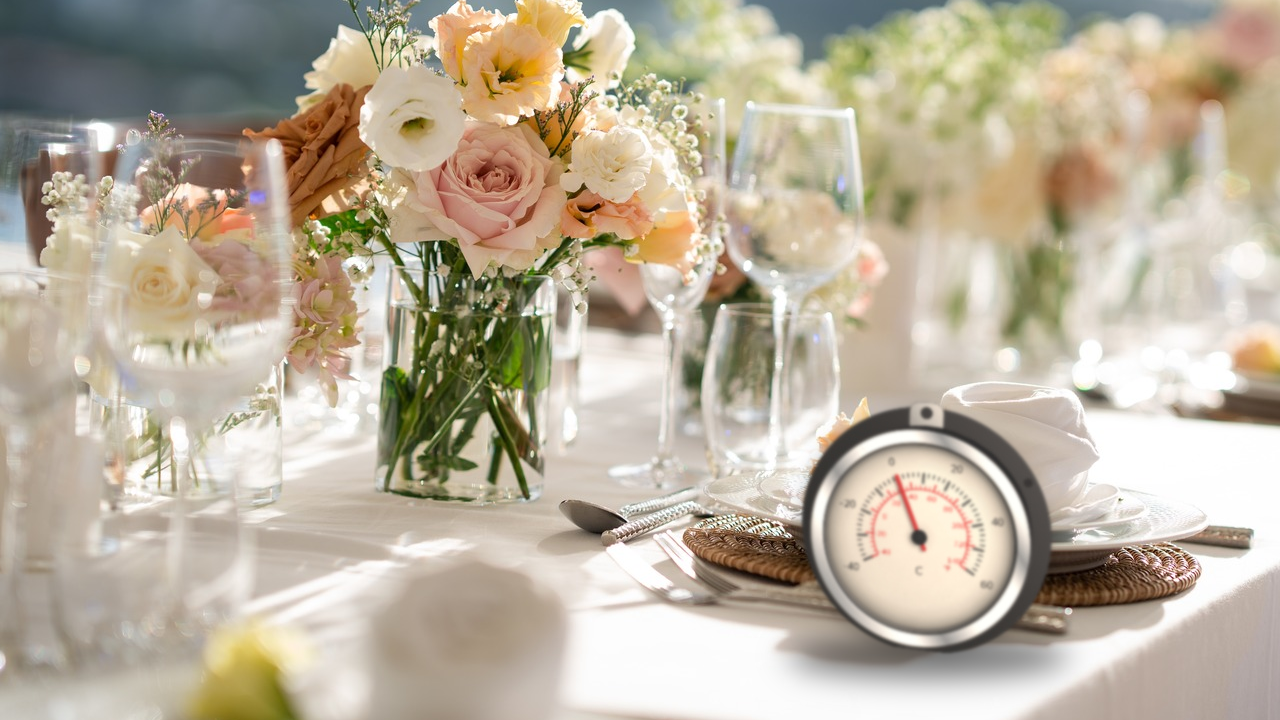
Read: 0,°C
